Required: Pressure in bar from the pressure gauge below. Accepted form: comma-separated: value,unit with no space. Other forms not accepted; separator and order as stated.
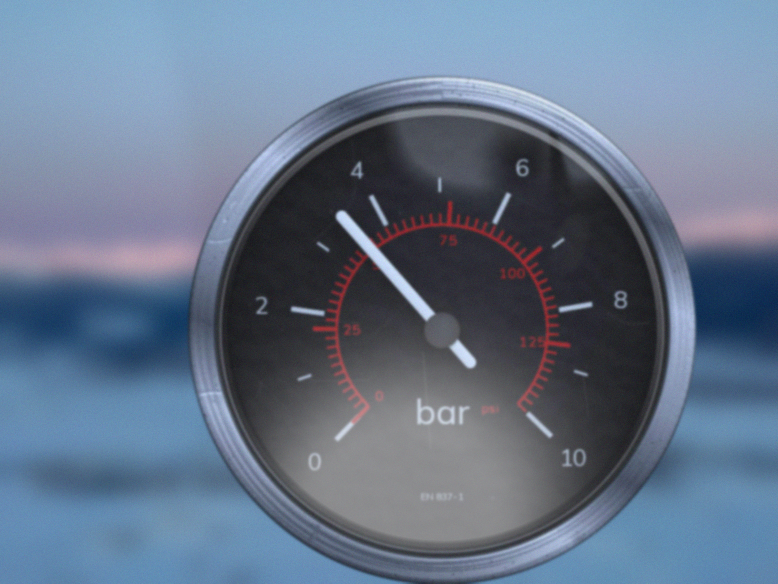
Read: 3.5,bar
